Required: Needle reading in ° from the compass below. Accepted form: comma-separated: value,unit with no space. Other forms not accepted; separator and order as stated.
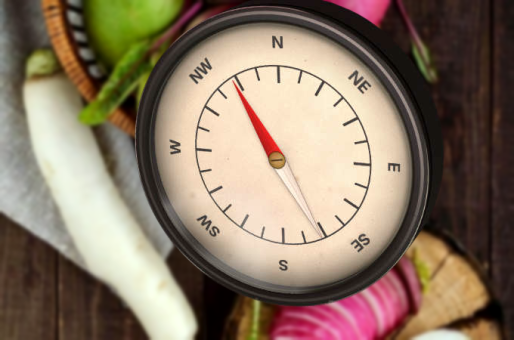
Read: 330,°
